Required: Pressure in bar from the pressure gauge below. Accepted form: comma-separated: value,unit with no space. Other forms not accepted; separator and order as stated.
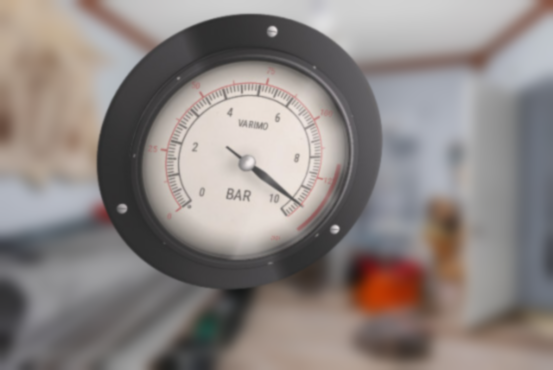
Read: 9.5,bar
